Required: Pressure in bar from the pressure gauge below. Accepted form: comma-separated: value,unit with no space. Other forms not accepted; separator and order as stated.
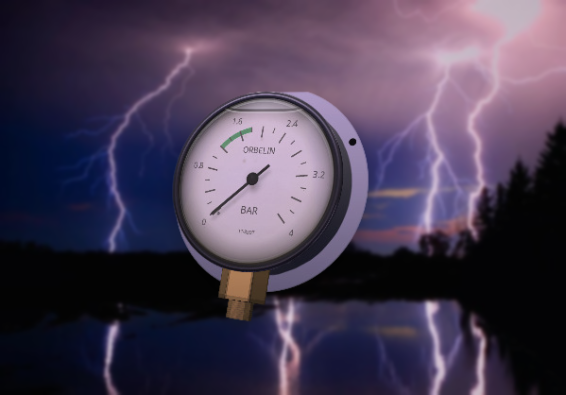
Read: 0,bar
